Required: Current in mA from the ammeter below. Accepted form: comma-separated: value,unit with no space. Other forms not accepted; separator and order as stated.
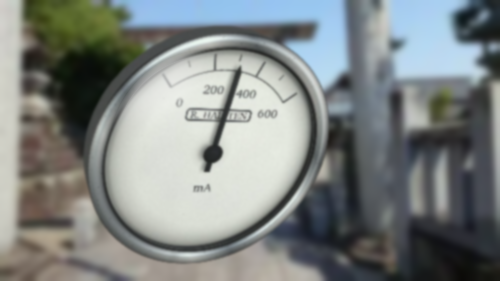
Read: 300,mA
